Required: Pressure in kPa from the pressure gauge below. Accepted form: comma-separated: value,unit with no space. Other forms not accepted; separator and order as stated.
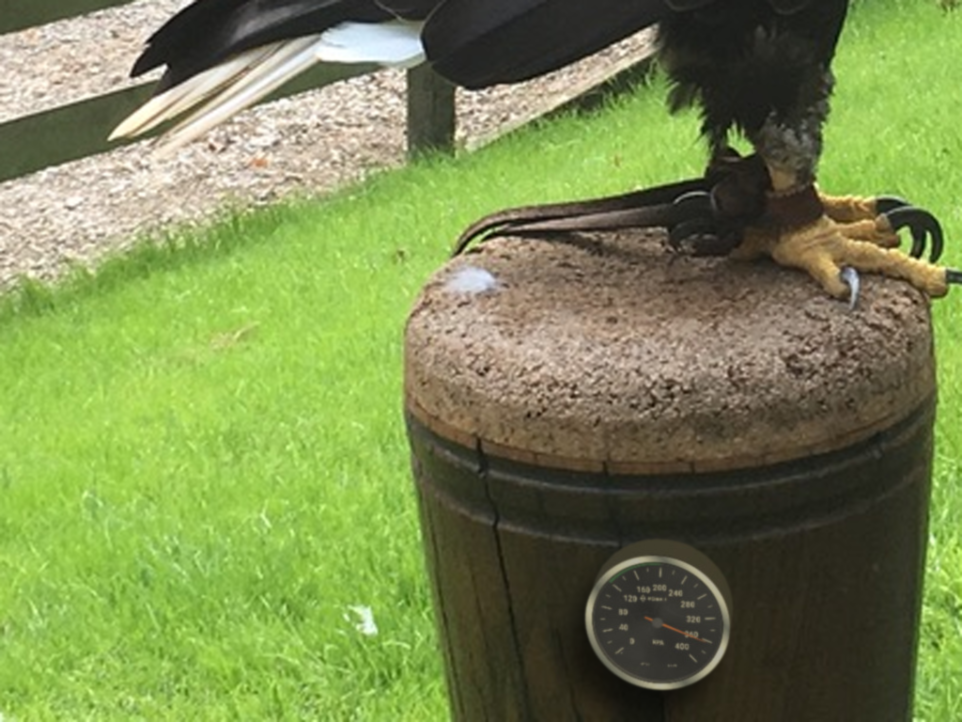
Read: 360,kPa
